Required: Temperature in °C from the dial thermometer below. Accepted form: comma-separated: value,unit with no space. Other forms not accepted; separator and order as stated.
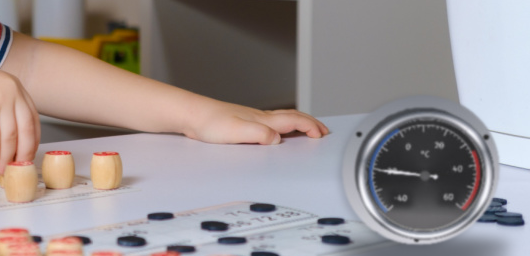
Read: -20,°C
